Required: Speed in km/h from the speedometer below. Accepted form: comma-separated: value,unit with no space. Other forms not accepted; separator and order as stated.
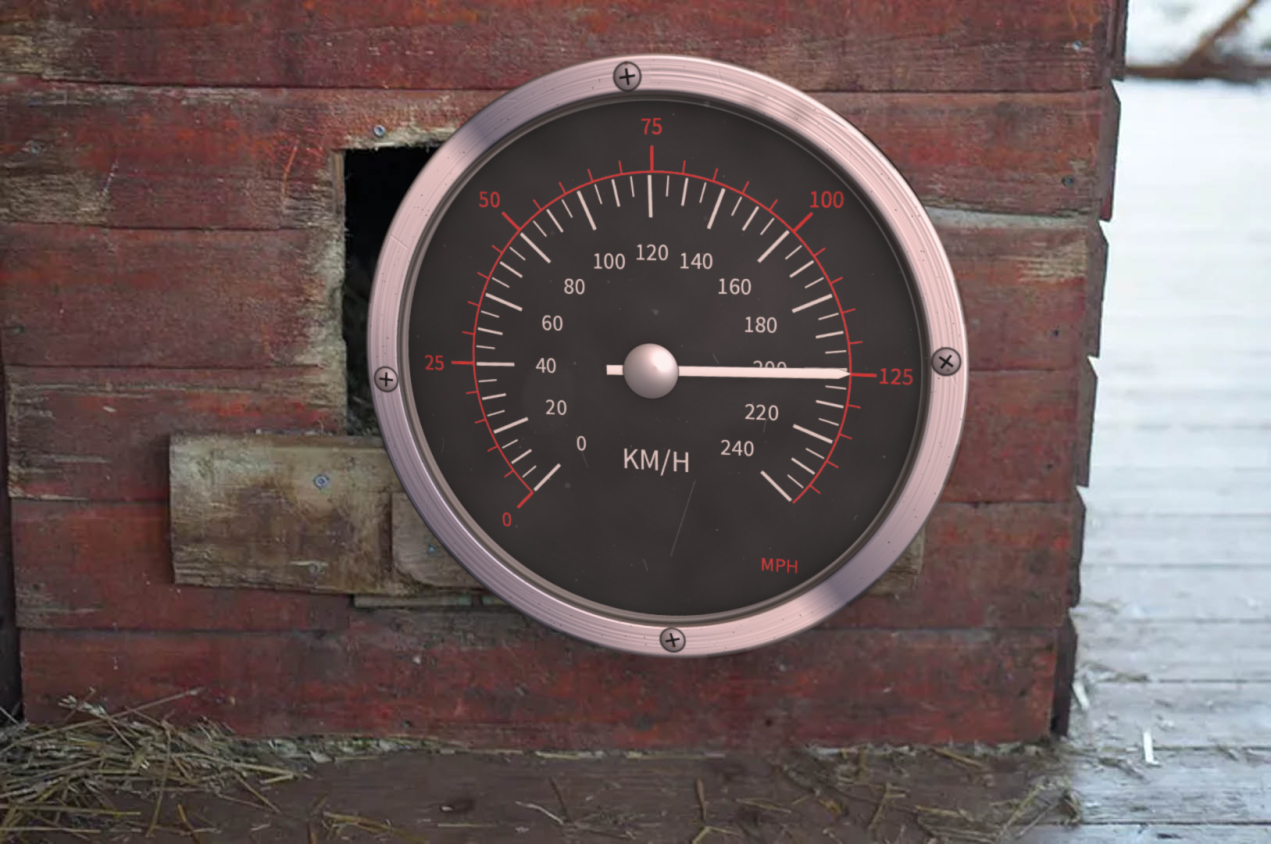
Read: 200,km/h
